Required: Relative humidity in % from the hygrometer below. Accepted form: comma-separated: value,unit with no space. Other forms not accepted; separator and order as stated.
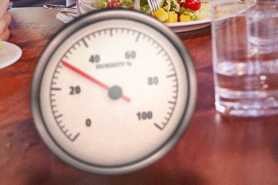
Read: 30,%
